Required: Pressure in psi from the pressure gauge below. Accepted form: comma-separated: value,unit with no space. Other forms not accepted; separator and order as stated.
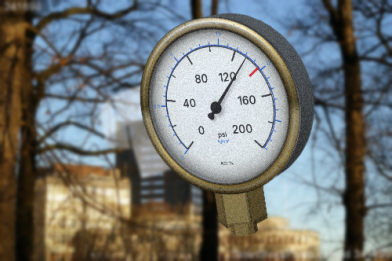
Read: 130,psi
